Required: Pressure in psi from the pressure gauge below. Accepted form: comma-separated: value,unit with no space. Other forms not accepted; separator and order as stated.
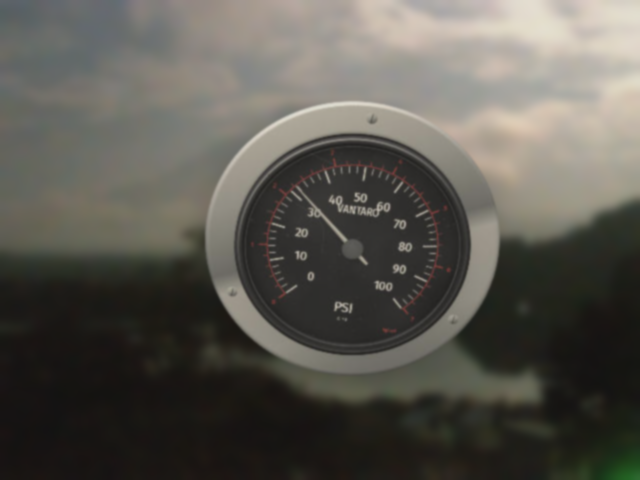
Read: 32,psi
